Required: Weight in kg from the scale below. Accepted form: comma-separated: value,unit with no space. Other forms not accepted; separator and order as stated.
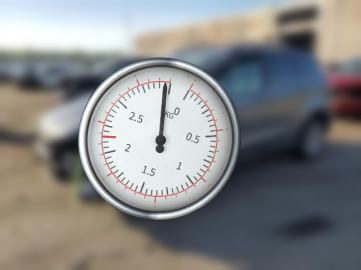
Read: 2.95,kg
